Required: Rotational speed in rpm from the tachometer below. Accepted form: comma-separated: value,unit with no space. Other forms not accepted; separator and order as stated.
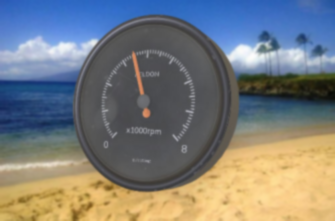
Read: 3500,rpm
